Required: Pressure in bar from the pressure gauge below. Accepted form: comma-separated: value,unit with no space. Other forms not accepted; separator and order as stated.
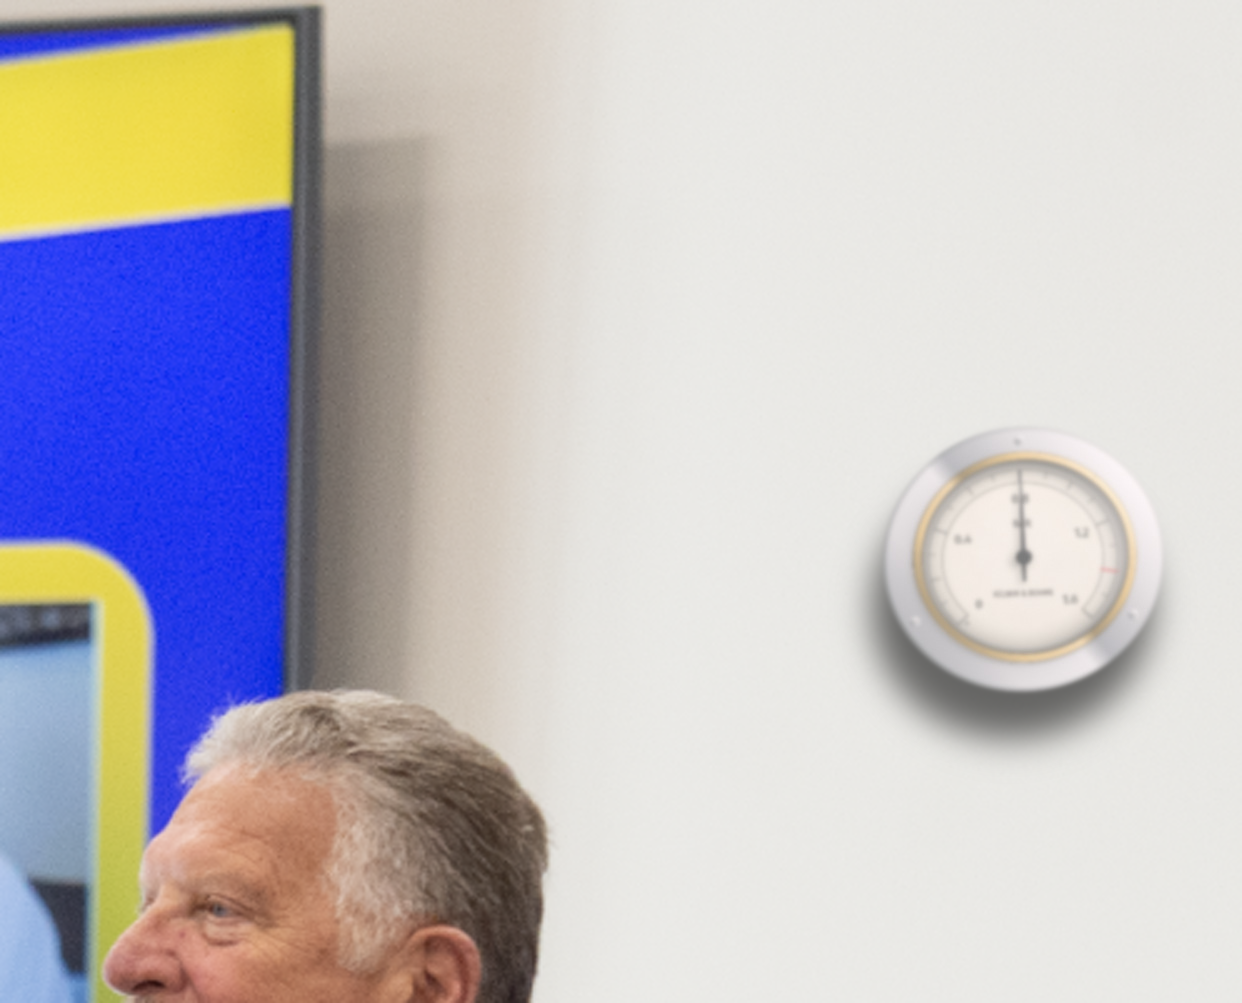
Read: 0.8,bar
